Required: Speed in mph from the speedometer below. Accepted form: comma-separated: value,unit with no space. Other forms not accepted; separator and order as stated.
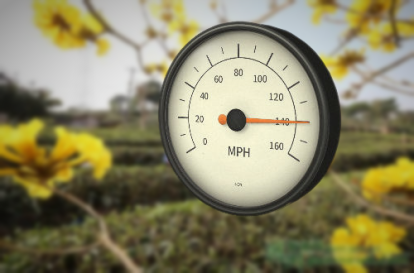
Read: 140,mph
